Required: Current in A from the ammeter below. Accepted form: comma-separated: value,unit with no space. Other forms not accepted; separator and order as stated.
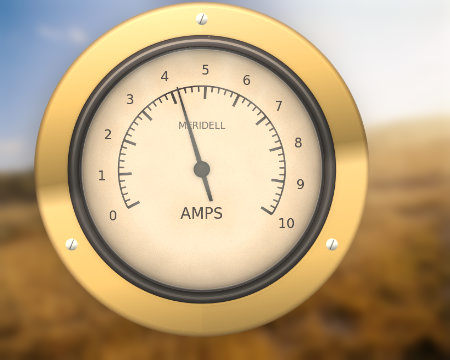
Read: 4.2,A
